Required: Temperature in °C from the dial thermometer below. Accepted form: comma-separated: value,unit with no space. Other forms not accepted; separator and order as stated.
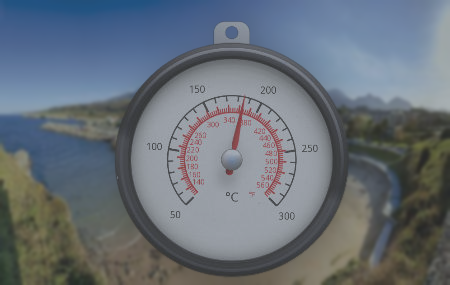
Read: 185,°C
